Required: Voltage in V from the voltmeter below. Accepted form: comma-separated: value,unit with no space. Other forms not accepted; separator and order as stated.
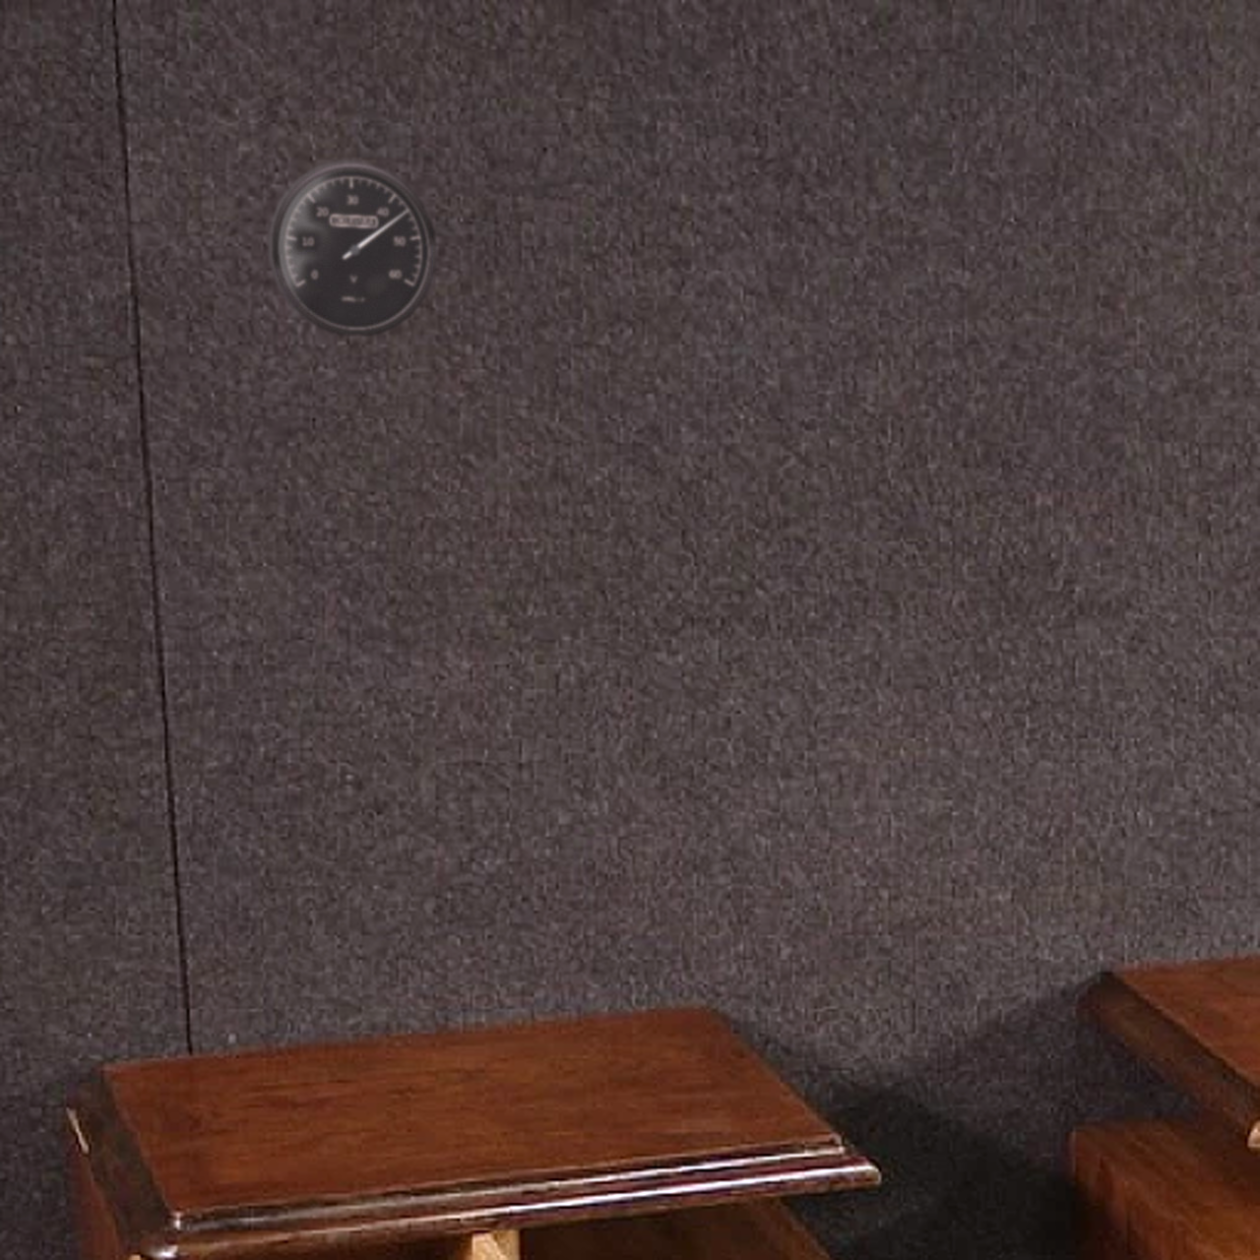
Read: 44,V
